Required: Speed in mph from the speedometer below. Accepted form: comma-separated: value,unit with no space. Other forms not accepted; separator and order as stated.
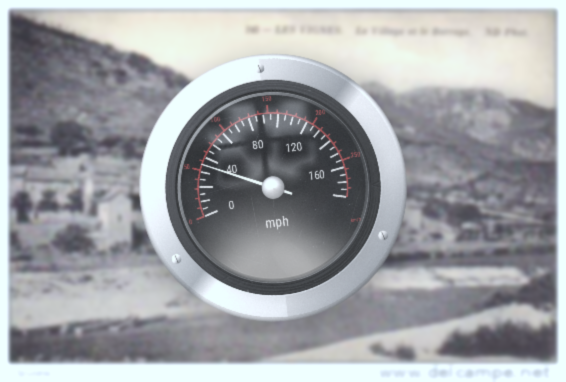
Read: 35,mph
